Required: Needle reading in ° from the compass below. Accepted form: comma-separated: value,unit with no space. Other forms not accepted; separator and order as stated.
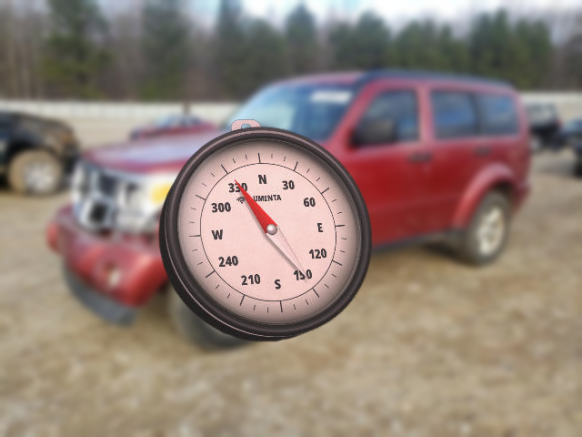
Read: 330,°
